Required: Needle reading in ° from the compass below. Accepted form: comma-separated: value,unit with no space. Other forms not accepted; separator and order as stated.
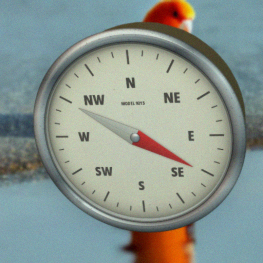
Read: 120,°
